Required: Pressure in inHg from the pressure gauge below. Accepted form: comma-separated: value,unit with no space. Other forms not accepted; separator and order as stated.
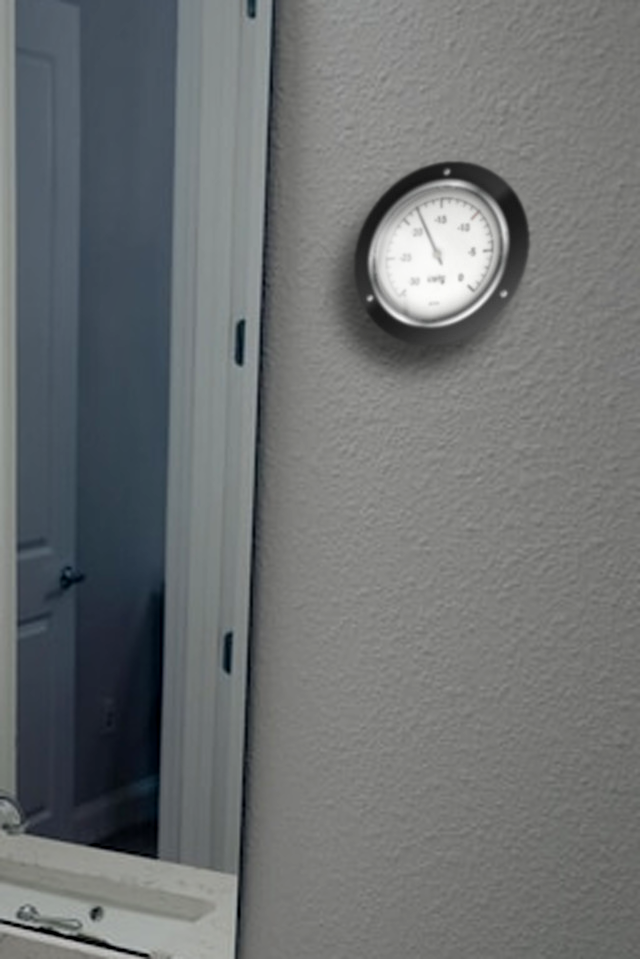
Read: -18,inHg
